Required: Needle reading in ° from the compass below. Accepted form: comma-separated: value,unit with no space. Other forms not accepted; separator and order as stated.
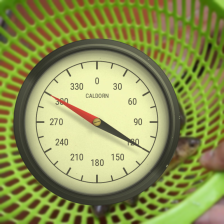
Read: 300,°
